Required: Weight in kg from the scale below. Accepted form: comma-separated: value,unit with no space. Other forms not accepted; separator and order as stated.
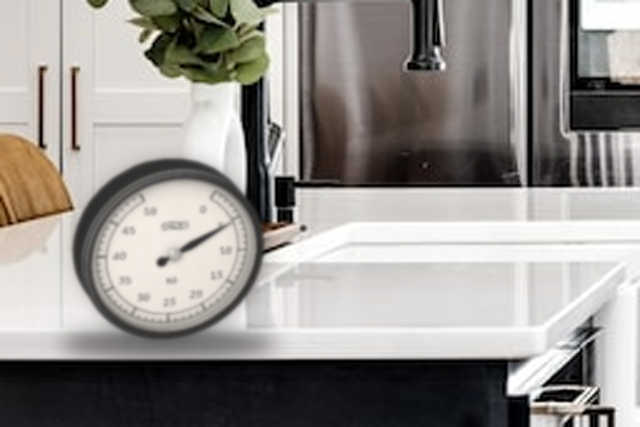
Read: 5,kg
